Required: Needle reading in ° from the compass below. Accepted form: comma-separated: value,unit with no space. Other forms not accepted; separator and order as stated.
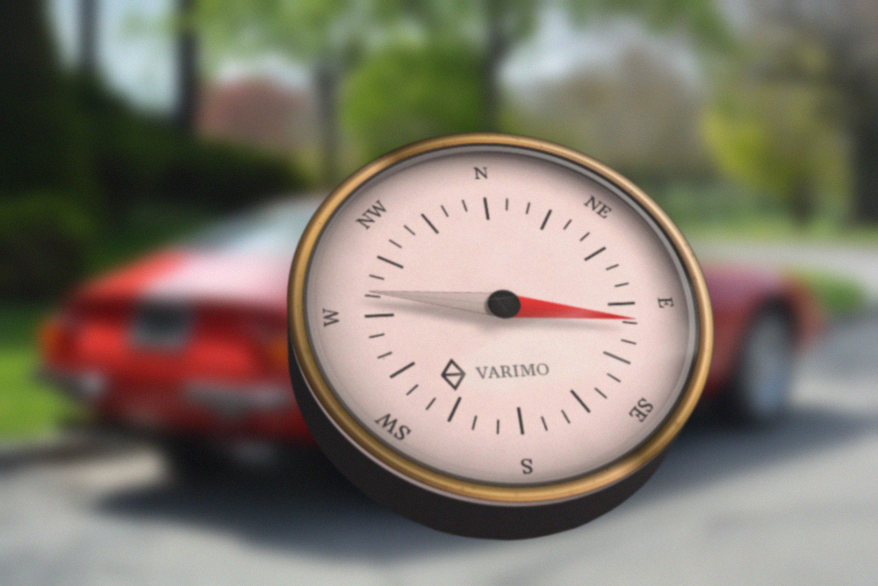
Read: 100,°
